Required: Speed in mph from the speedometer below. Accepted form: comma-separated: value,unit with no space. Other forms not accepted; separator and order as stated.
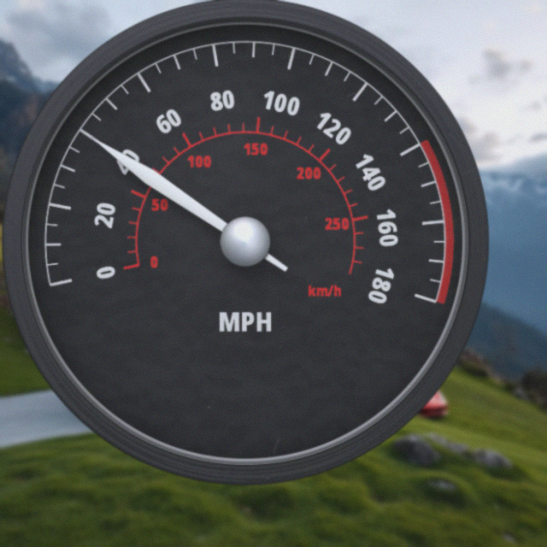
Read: 40,mph
